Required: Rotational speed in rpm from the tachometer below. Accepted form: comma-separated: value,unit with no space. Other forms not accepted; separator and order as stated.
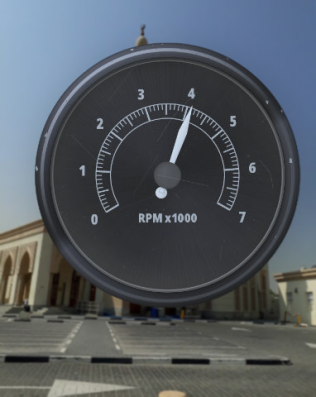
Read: 4100,rpm
